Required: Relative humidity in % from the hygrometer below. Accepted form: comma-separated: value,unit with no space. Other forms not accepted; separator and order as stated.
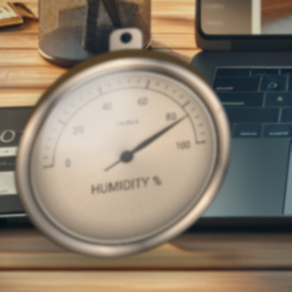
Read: 84,%
